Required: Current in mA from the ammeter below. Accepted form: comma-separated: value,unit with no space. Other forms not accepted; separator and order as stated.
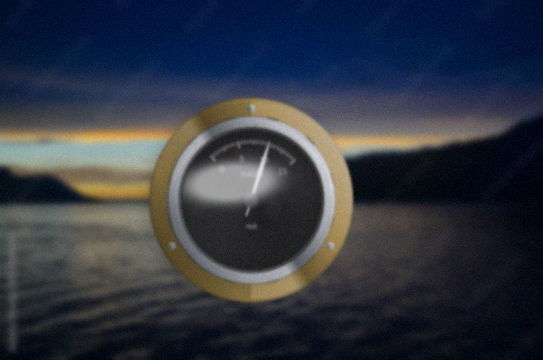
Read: 10,mA
